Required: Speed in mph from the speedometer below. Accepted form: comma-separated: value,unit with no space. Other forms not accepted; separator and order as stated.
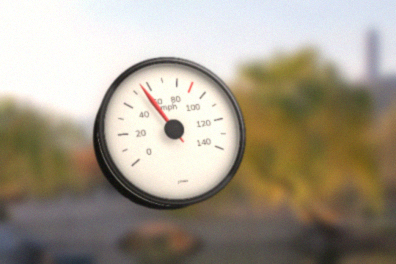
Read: 55,mph
